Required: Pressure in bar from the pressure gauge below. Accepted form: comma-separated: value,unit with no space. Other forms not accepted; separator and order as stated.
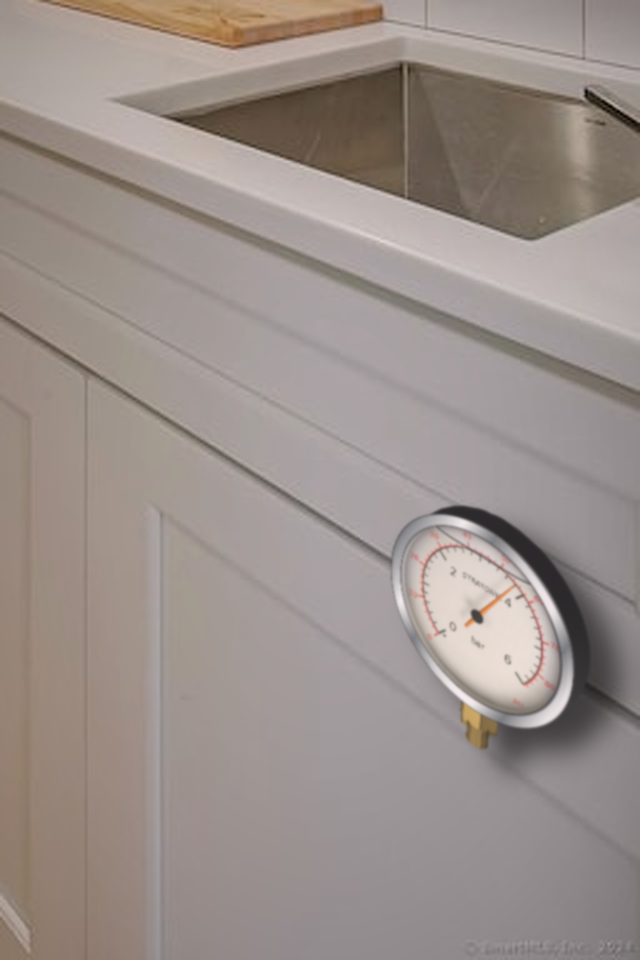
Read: 3.8,bar
